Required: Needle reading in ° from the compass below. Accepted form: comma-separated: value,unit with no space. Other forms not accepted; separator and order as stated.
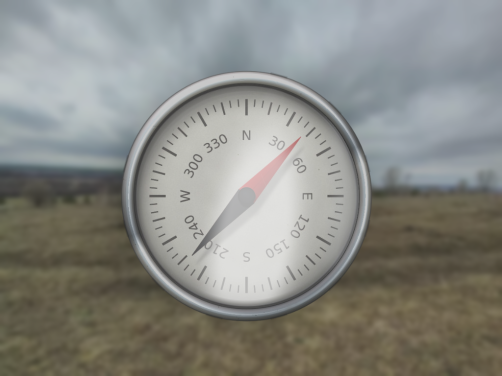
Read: 42.5,°
